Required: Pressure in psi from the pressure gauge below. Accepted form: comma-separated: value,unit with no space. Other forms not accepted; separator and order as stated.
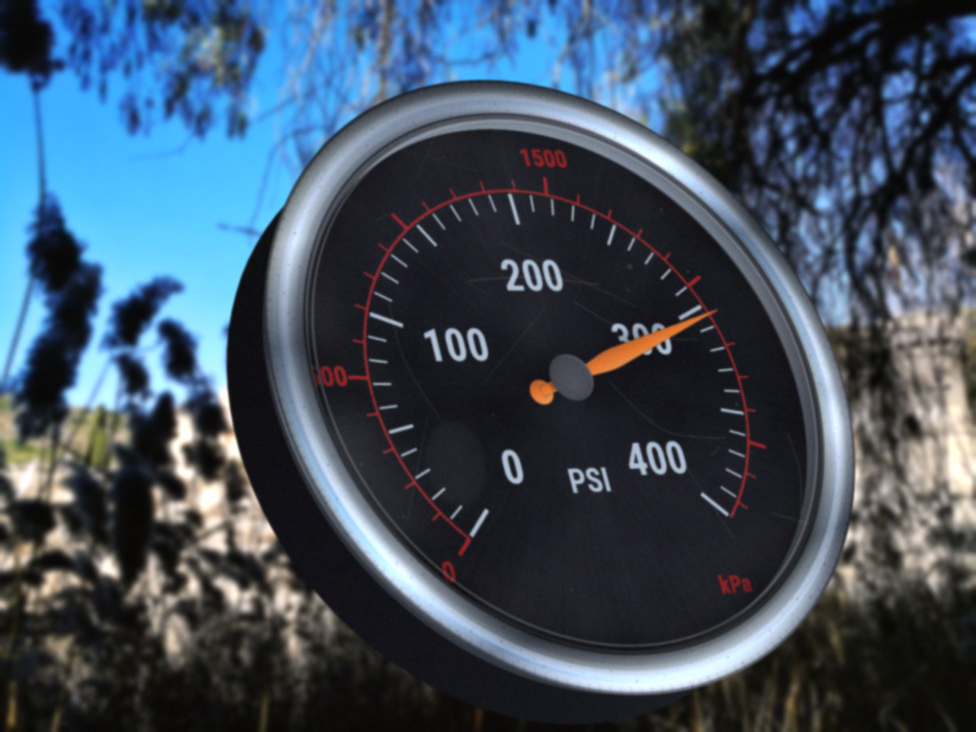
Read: 305,psi
